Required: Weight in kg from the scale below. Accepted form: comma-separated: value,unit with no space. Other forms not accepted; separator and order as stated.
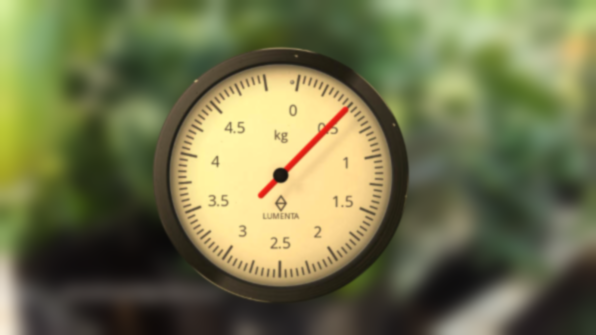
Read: 0.5,kg
